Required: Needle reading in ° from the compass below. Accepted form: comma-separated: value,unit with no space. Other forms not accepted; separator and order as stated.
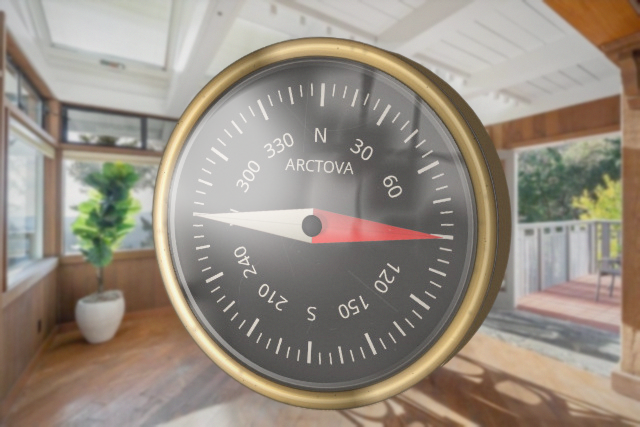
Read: 90,°
